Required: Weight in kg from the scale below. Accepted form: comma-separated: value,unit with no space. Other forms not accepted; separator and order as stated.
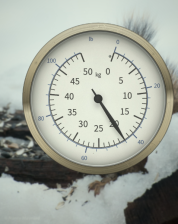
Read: 20,kg
